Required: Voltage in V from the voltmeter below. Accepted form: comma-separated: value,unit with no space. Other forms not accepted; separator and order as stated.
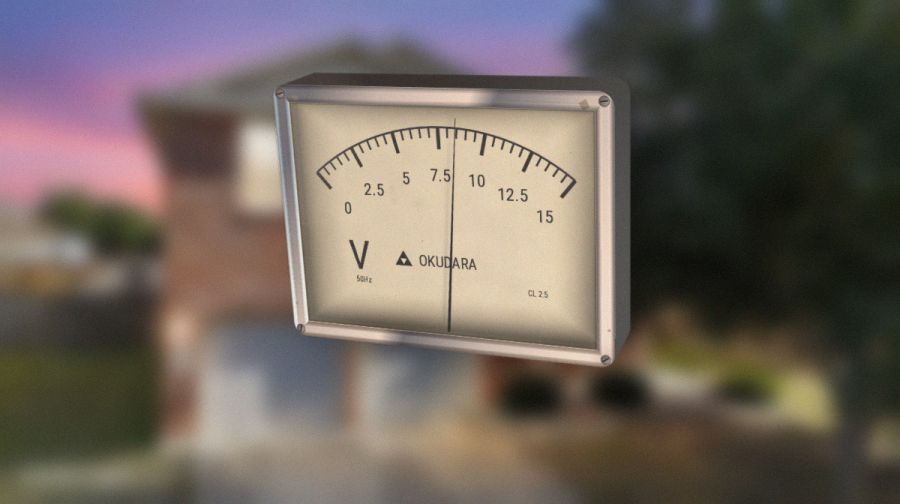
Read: 8.5,V
